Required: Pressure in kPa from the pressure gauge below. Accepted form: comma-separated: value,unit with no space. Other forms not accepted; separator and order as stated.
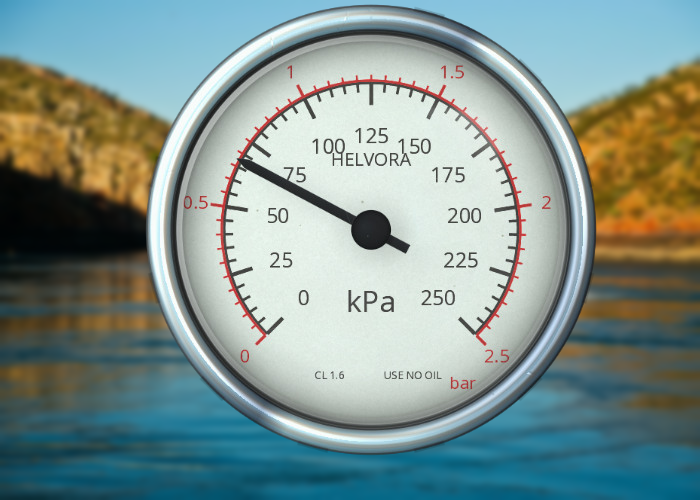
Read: 67.5,kPa
